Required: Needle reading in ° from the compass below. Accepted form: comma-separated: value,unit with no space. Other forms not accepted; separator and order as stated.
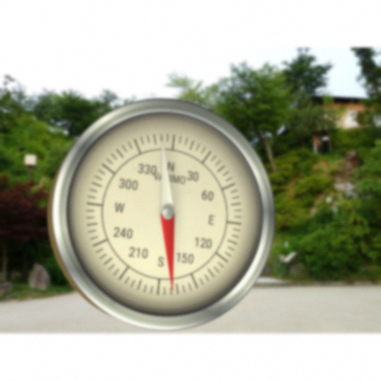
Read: 170,°
